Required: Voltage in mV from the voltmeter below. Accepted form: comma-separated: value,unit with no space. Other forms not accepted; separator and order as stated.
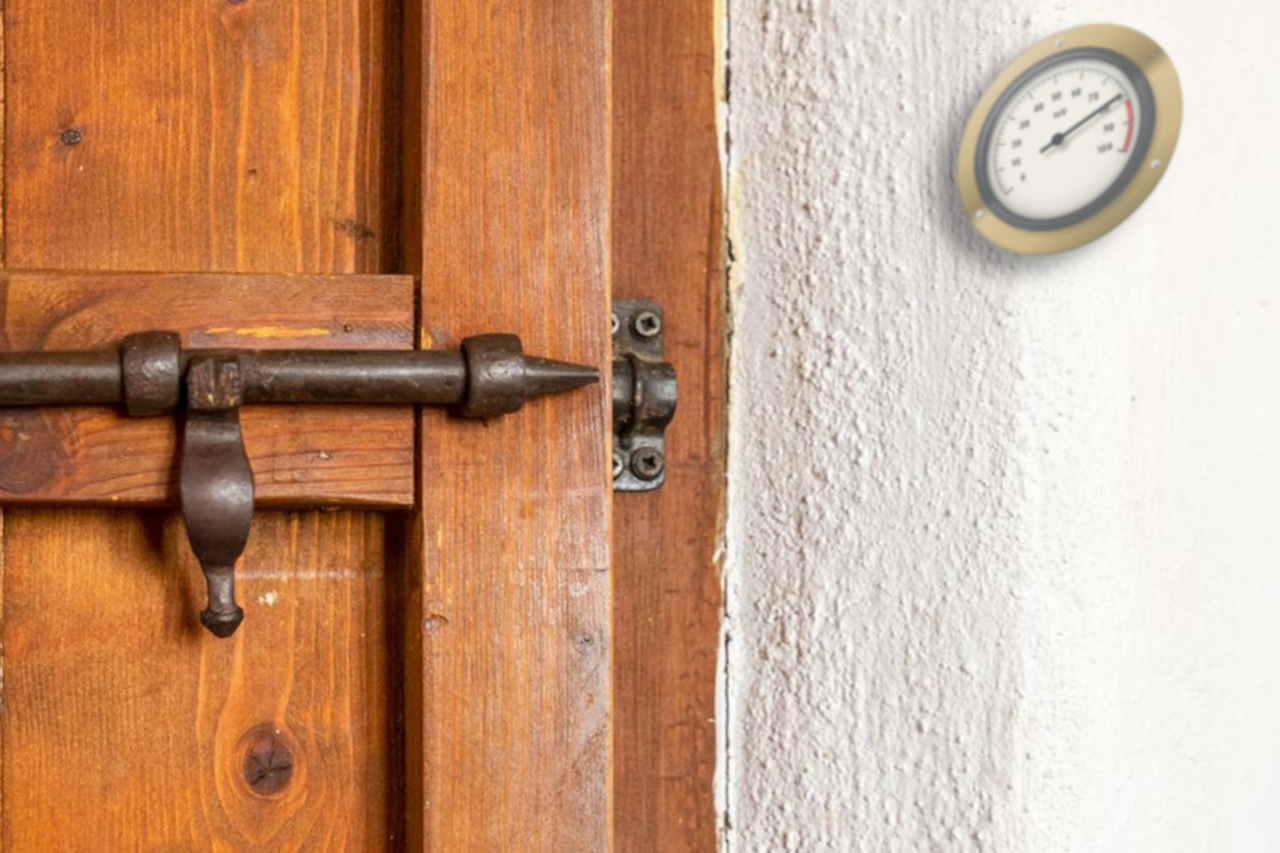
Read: 80,mV
